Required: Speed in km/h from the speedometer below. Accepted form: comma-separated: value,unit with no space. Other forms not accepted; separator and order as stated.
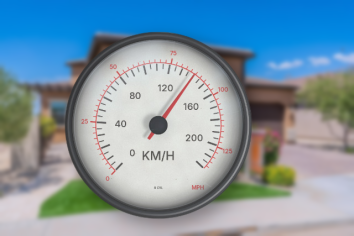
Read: 140,km/h
